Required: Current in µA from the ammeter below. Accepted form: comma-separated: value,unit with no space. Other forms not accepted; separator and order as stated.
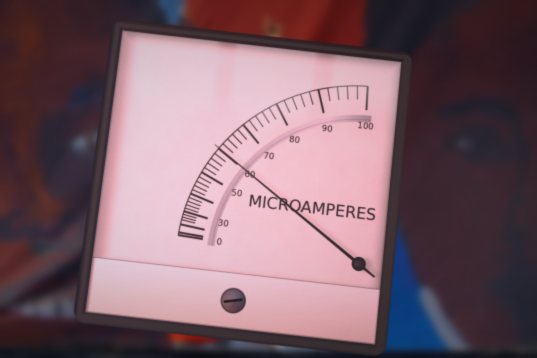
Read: 60,µA
